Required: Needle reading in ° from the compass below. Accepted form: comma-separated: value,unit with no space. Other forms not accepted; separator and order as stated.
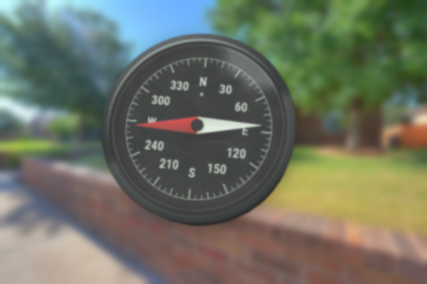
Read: 265,°
